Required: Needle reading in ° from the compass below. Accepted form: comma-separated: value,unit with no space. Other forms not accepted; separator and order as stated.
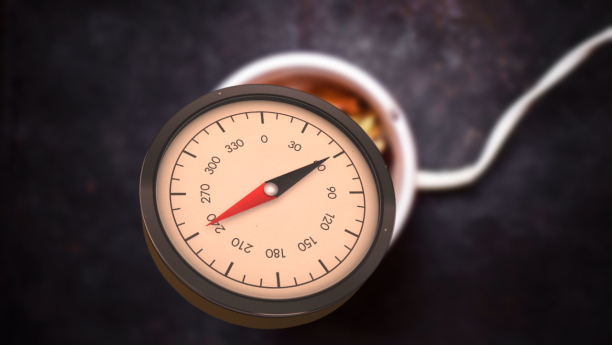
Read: 240,°
